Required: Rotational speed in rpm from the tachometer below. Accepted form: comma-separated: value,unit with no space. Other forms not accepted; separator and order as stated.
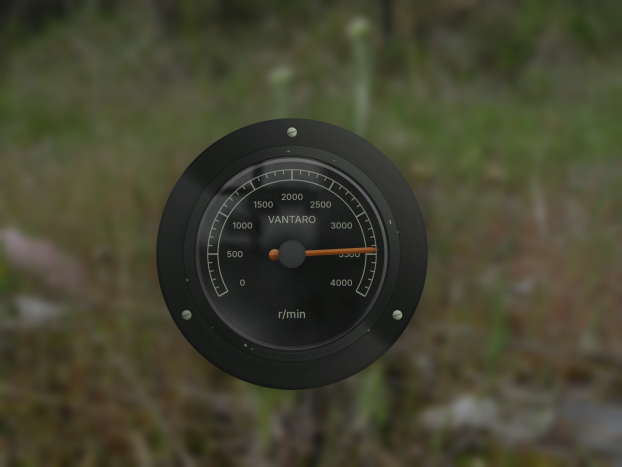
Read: 3450,rpm
